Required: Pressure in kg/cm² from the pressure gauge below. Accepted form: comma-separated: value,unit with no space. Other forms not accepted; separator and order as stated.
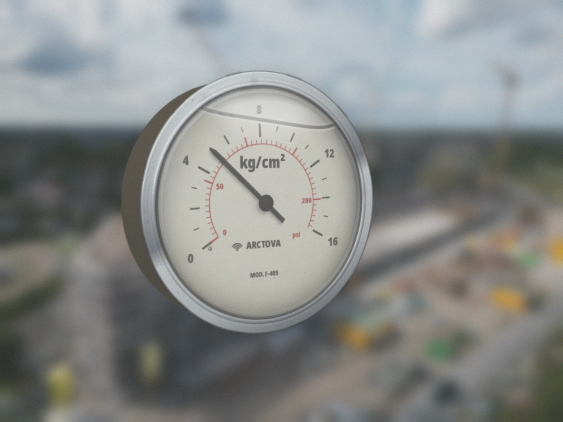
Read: 5,kg/cm²
